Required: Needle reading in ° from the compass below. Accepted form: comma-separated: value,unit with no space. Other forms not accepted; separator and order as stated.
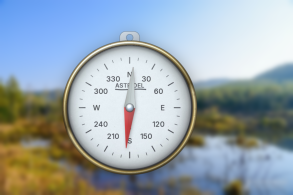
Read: 185,°
